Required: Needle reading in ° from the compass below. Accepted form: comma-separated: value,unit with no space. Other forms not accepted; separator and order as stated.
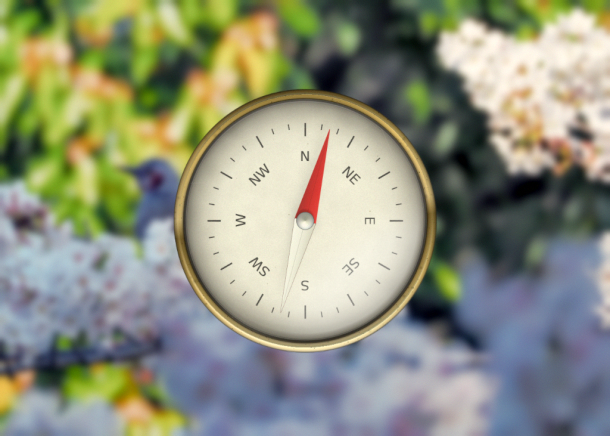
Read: 15,°
